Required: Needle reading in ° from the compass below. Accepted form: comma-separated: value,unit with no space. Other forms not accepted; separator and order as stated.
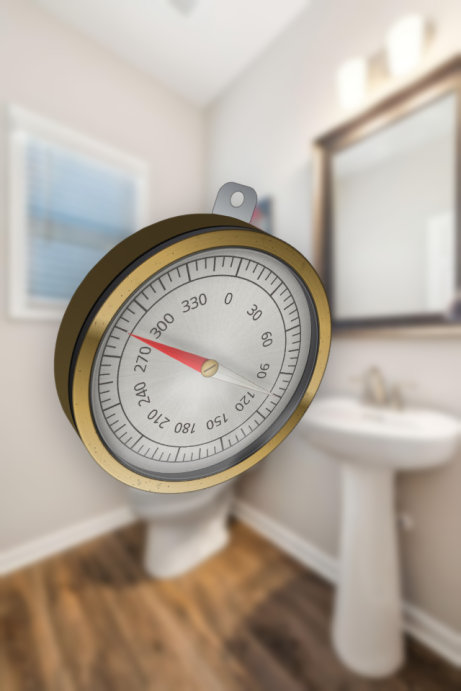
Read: 285,°
